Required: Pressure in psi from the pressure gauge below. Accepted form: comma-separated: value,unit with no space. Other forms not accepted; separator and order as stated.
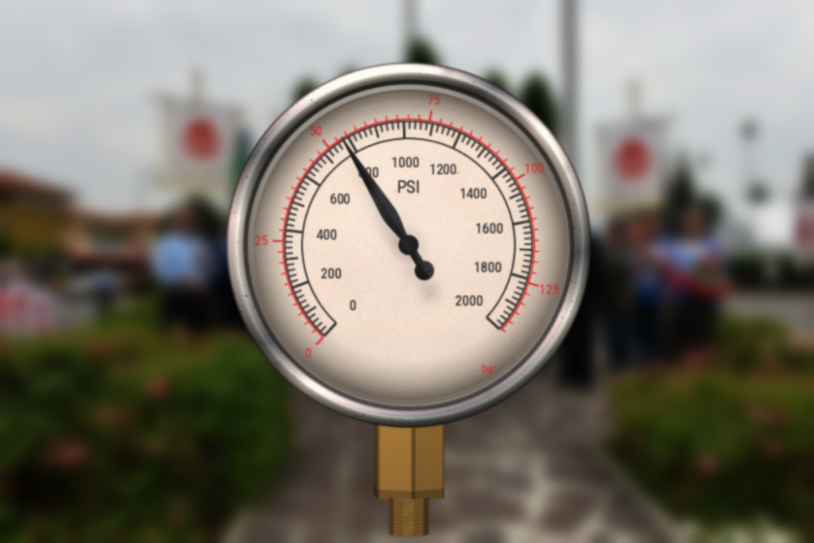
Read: 780,psi
